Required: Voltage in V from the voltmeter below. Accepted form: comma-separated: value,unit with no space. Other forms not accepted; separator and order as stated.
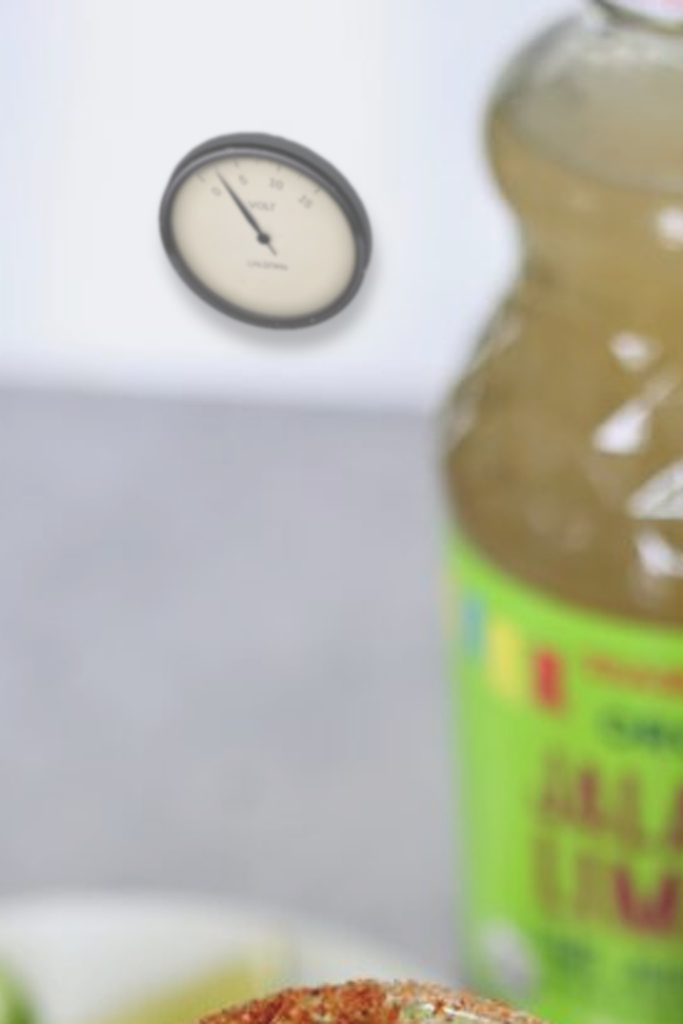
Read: 2.5,V
